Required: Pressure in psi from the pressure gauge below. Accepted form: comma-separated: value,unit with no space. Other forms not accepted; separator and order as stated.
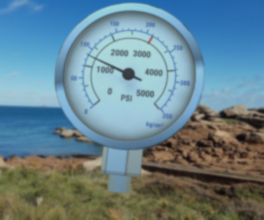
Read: 1250,psi
